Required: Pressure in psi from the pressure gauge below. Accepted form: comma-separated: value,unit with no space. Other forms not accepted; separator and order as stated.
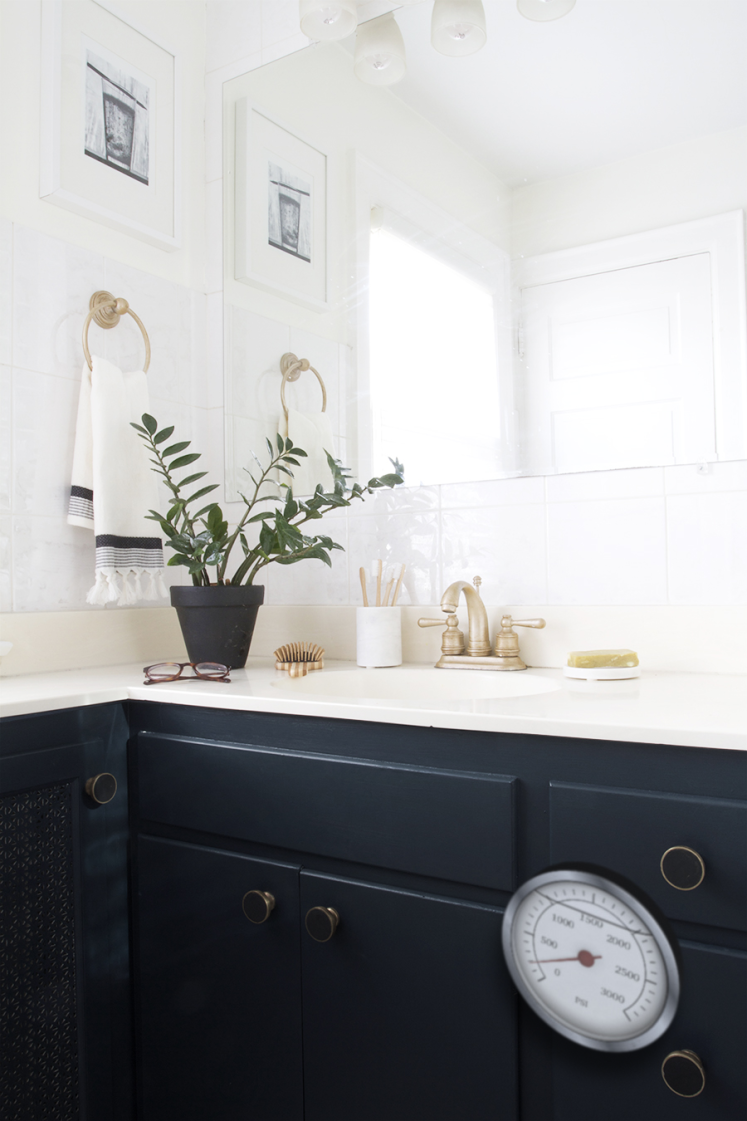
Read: 200,psi
